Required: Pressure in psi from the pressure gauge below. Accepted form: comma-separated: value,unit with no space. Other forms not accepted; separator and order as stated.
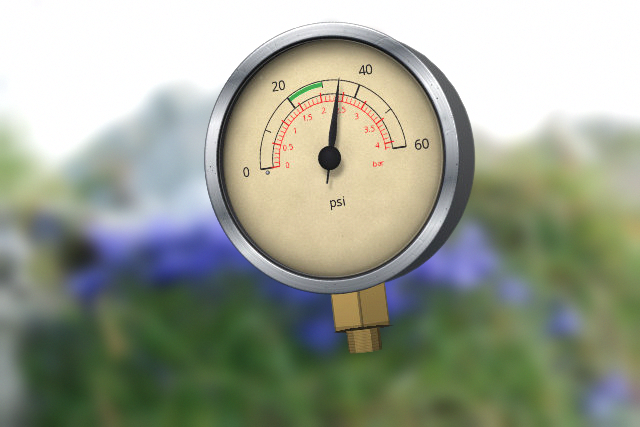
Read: 35,psi
